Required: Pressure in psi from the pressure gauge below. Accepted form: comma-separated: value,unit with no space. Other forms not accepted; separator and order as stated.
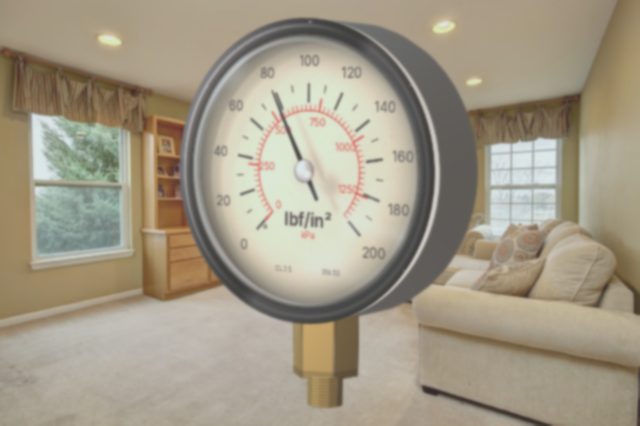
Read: 80,psi
